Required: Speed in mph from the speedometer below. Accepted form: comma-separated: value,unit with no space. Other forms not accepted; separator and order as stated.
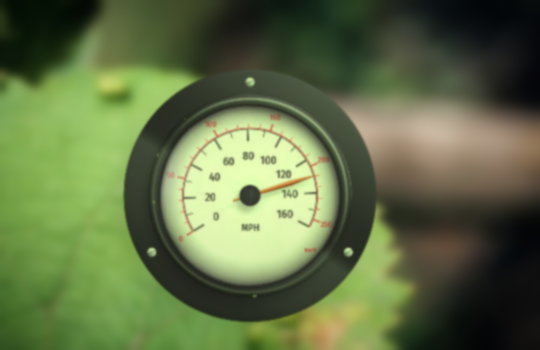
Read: 130,mph
